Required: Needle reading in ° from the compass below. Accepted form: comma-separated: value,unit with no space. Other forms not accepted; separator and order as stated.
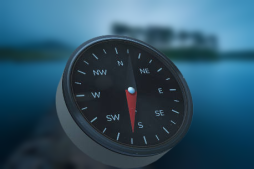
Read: 195,°
